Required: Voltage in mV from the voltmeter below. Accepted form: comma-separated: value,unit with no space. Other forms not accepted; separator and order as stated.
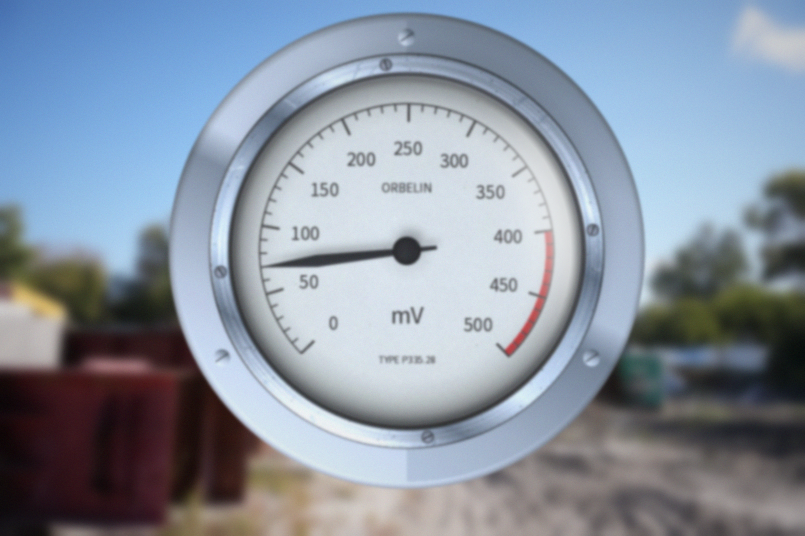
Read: 70,mV
